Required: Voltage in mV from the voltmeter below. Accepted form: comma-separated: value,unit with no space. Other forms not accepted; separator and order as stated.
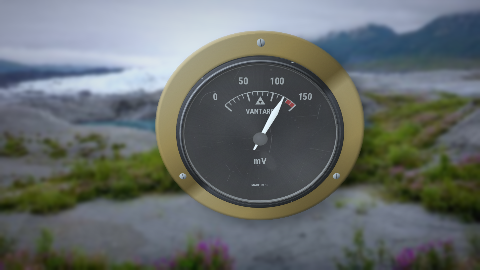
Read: 120,mV
